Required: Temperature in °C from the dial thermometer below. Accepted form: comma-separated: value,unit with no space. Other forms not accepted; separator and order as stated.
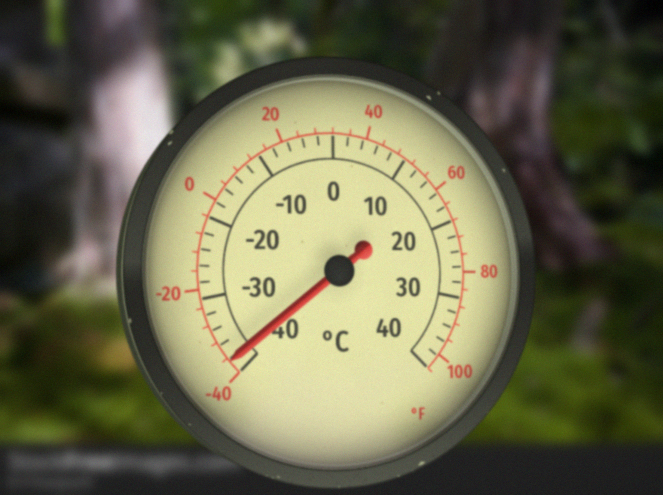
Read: -38,°C
